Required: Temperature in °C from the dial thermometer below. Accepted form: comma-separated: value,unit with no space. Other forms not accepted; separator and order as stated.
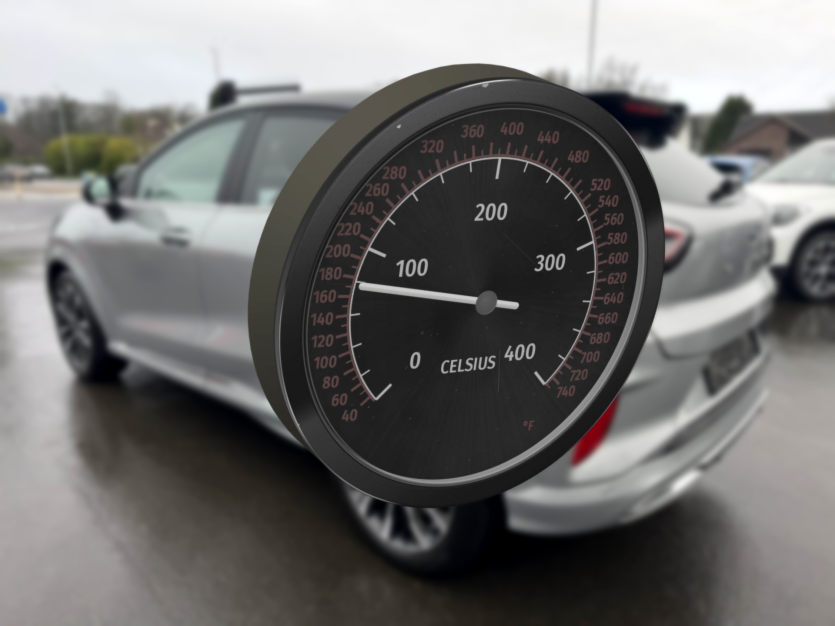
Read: 80,°C
